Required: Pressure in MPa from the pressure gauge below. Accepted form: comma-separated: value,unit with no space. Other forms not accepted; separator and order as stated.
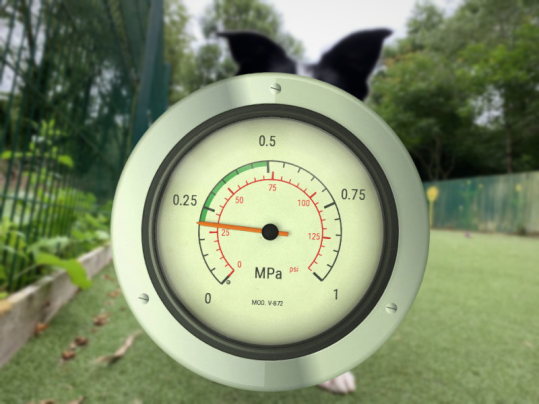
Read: 0.2,MPa
